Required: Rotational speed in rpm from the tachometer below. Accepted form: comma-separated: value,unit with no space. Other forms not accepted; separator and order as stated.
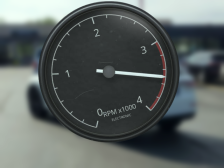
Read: 3500,rpm
